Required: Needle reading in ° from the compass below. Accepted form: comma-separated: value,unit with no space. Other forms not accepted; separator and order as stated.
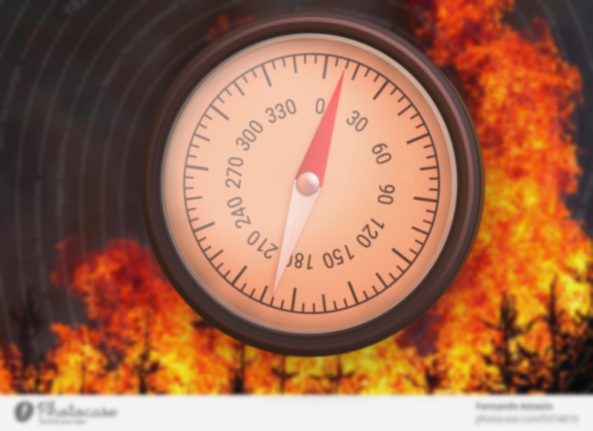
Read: 10,°
